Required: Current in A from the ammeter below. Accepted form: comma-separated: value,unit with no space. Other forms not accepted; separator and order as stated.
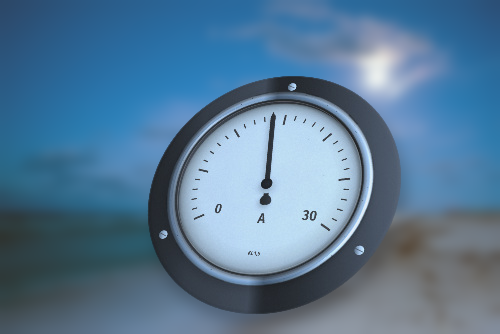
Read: 14,A
